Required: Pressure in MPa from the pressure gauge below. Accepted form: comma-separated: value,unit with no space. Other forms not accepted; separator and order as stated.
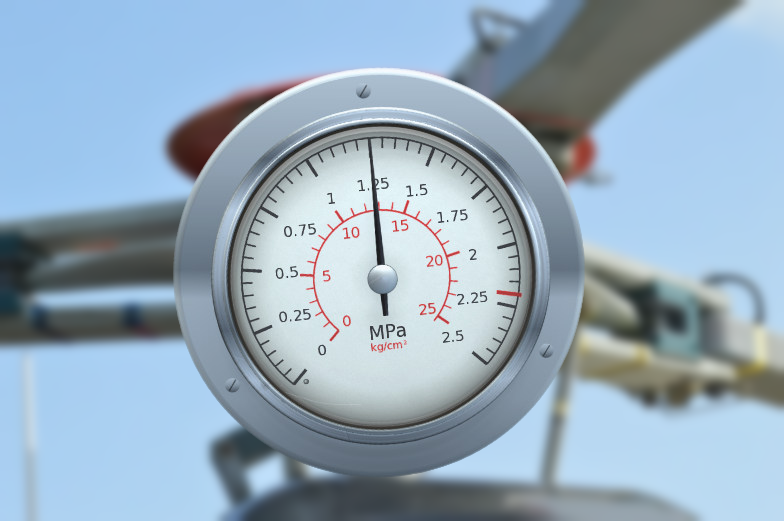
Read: 1.25,MPa
